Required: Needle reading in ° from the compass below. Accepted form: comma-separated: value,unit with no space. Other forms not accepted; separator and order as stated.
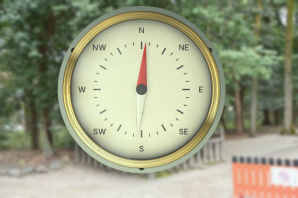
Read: 5,°
